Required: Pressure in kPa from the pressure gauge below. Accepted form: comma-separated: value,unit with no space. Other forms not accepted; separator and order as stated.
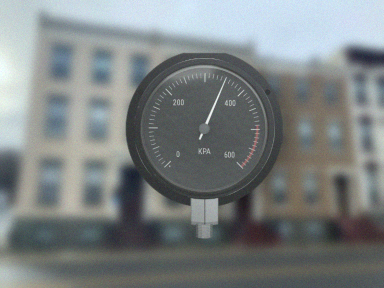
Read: 350,kPa
